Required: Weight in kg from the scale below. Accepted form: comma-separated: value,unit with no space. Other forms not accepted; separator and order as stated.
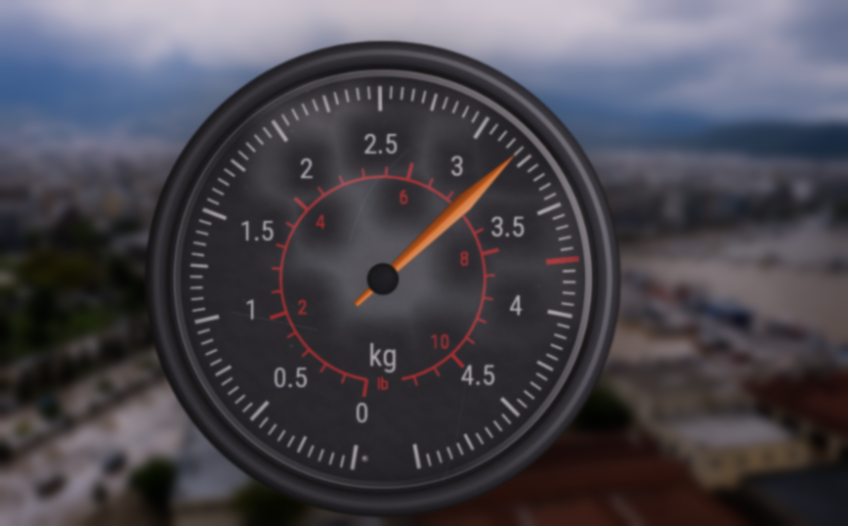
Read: 3.2,kg
